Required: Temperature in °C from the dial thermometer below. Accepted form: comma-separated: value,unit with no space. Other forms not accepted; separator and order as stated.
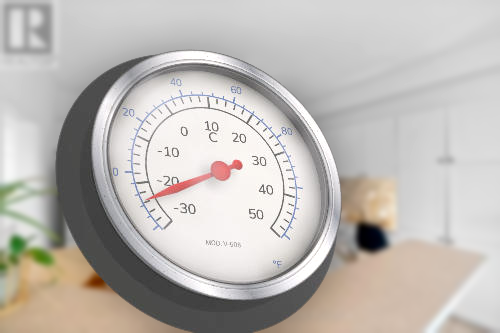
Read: -24,°C
